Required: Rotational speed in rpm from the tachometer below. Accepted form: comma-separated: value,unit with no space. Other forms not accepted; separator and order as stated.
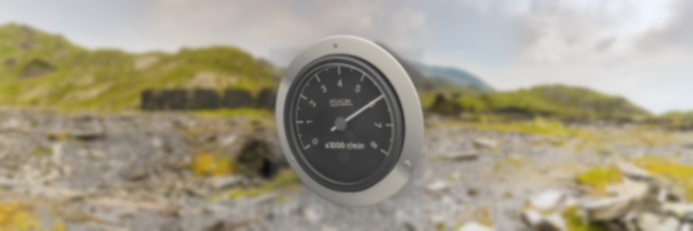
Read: 6000,rpm
